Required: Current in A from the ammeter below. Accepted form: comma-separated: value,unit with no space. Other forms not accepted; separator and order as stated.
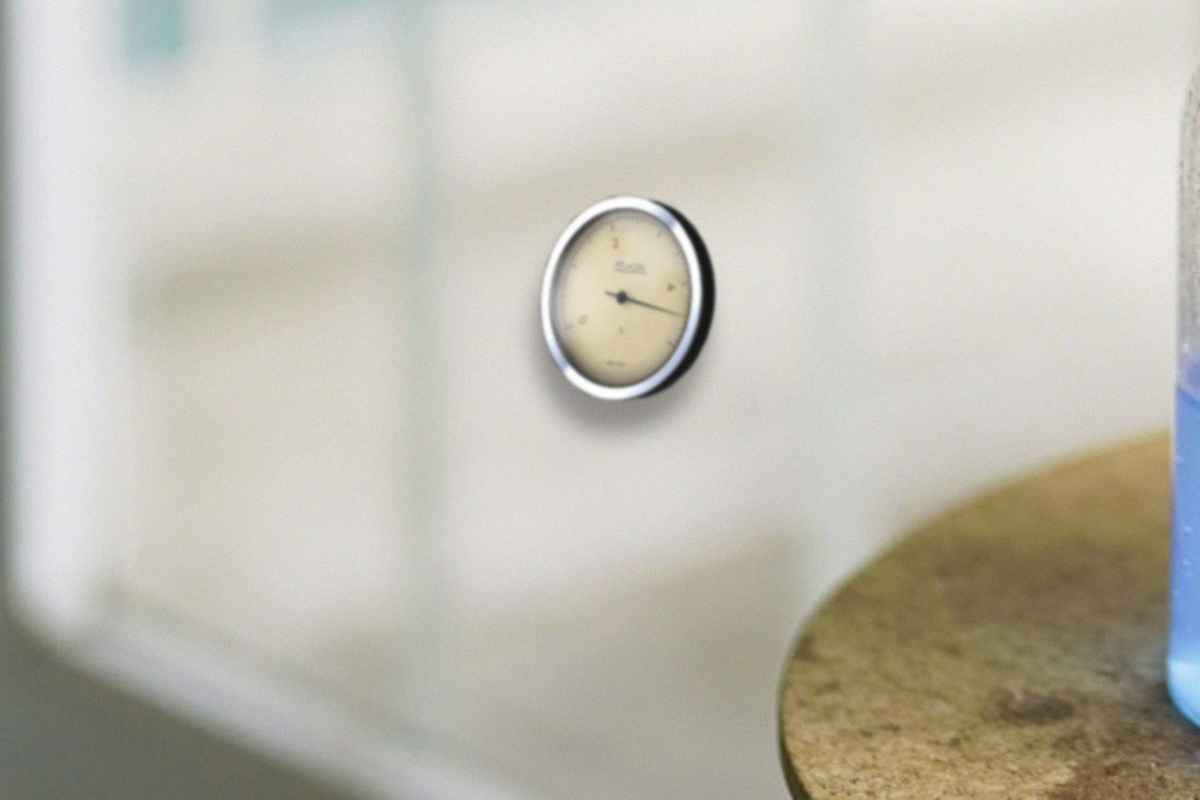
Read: 4.5,A
